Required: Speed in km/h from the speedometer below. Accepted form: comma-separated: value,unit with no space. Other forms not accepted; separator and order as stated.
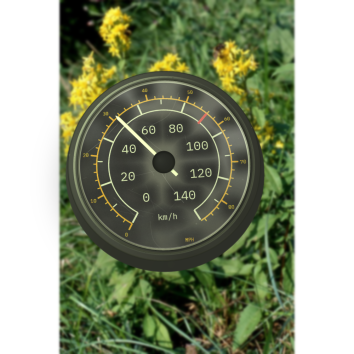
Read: 50,km/h
